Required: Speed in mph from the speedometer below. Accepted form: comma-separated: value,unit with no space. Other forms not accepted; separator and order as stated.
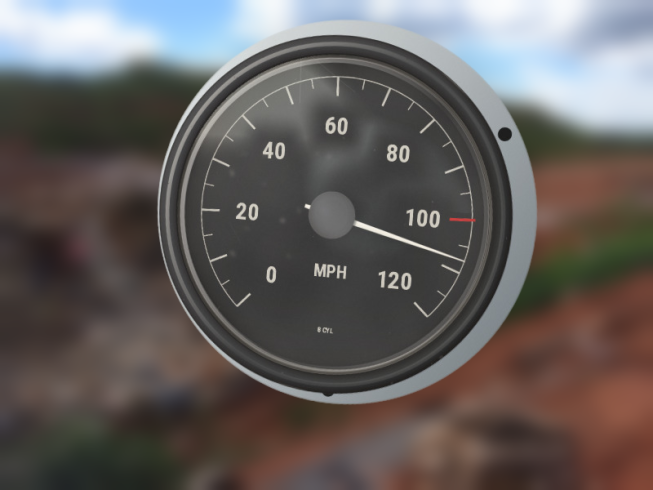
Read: 107.5,mph
